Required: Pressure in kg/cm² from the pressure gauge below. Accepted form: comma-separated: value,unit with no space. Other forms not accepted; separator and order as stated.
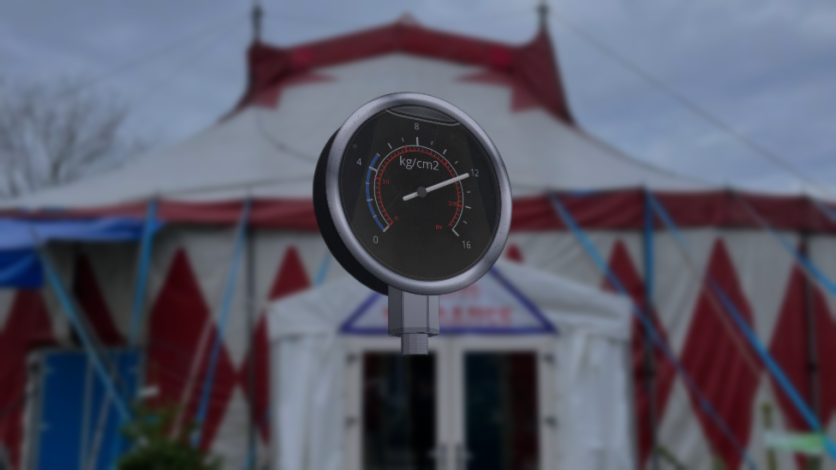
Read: 12,kg/cm²
